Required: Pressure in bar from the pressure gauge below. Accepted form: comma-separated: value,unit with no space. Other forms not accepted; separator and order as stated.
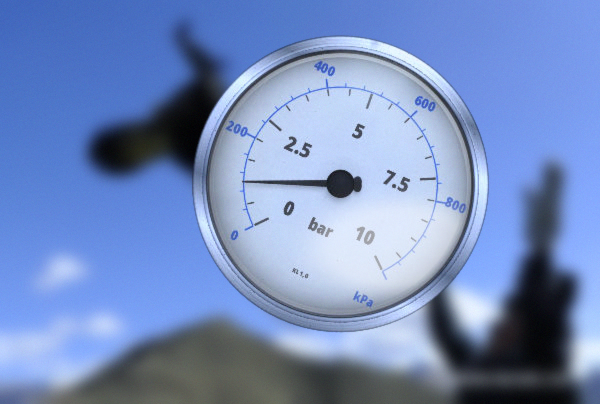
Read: 1,bar
